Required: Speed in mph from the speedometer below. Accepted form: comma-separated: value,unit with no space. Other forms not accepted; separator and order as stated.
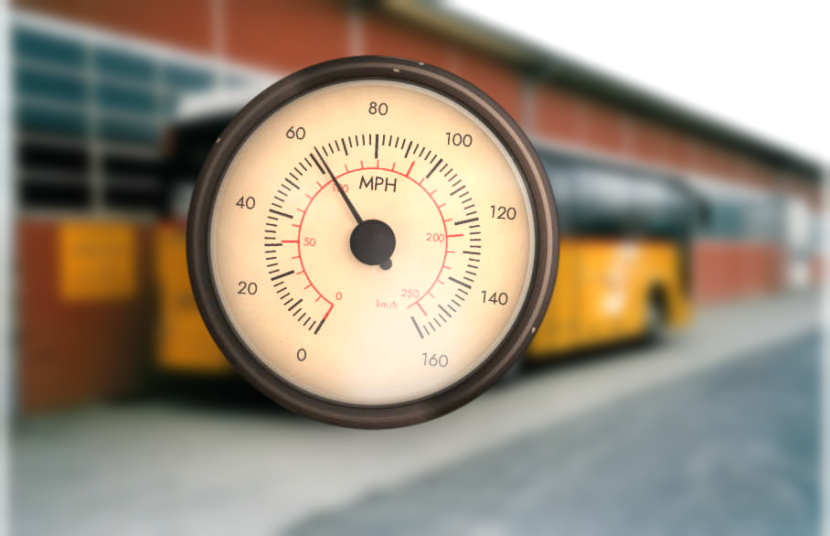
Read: 62,mph
